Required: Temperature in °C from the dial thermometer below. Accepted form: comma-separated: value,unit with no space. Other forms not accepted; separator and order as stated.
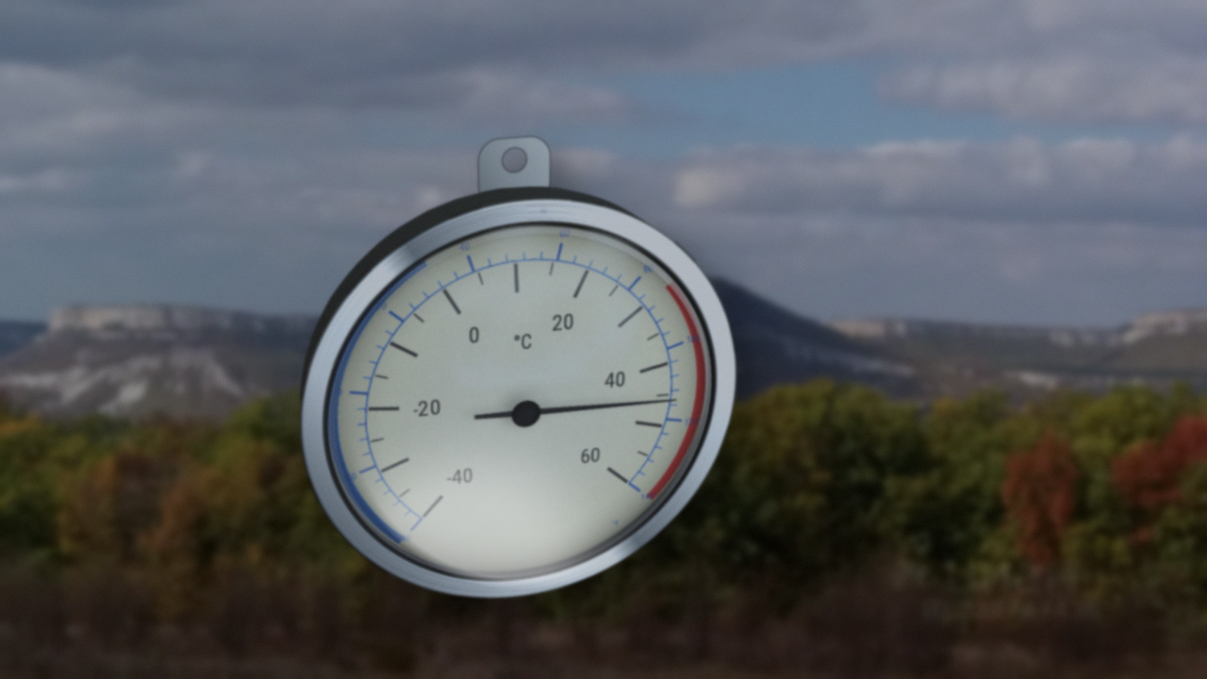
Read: 45,°C
